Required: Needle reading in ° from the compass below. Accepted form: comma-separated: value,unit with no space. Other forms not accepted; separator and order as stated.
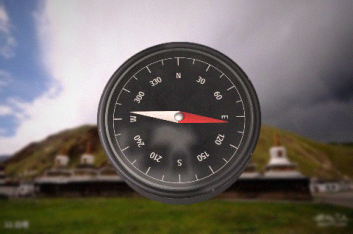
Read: 97.5,°
